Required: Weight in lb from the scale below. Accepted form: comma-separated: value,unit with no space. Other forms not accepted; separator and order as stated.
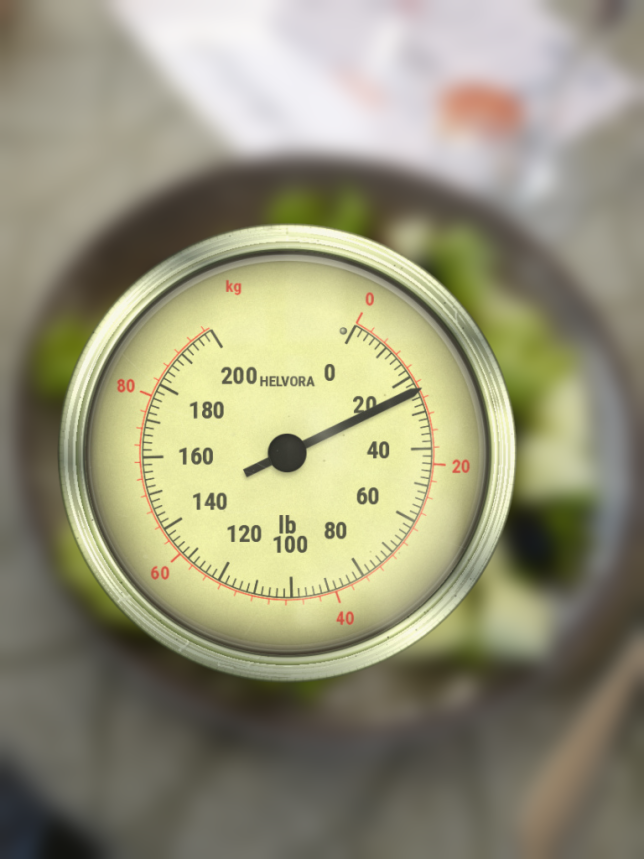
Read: 24,lb
